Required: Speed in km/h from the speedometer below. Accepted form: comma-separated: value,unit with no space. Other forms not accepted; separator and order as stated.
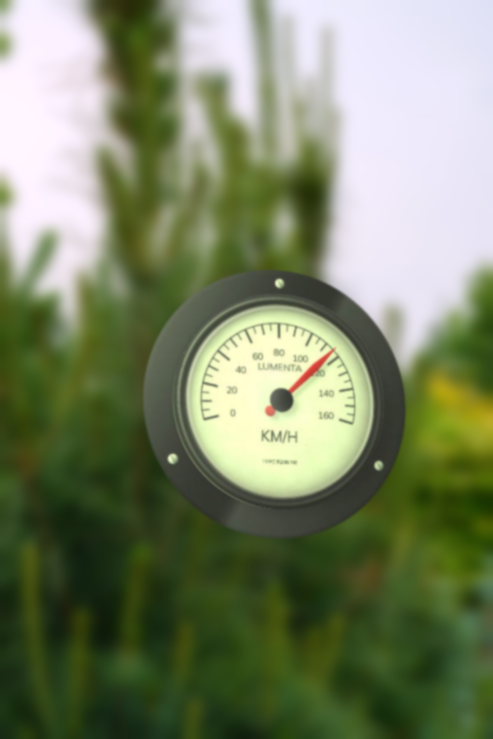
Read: 115,km/h
